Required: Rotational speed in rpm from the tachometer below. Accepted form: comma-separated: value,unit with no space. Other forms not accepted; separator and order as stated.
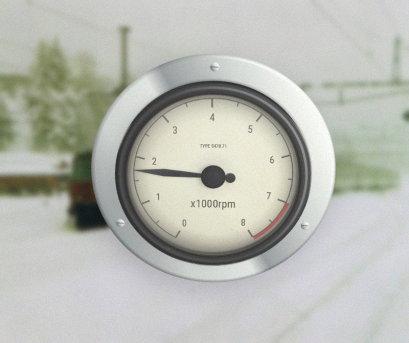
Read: 1750,rpm
